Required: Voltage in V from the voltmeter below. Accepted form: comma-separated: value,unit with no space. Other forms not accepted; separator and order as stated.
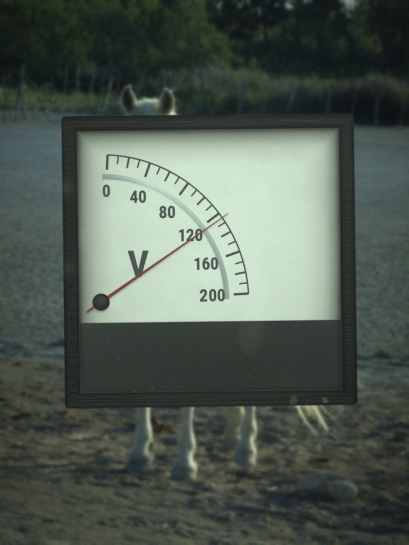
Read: 125,V
